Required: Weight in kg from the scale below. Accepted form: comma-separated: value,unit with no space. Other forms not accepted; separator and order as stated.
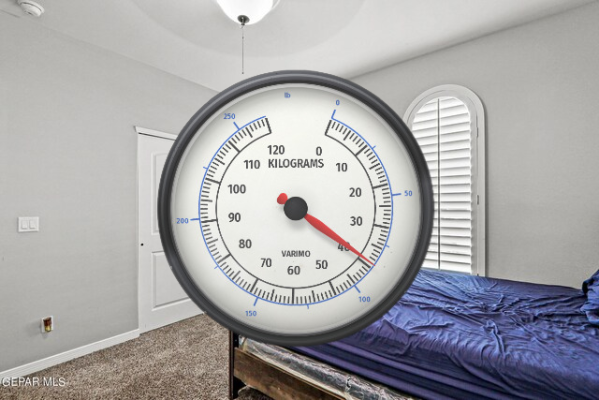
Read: 39,kg
